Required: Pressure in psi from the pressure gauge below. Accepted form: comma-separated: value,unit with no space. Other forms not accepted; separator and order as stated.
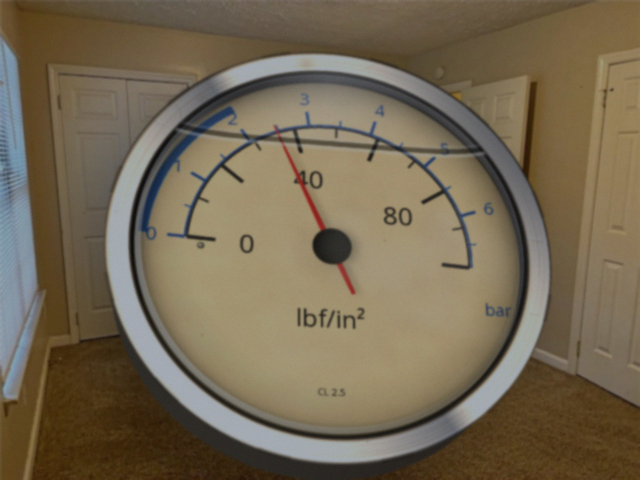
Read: 35,psi
